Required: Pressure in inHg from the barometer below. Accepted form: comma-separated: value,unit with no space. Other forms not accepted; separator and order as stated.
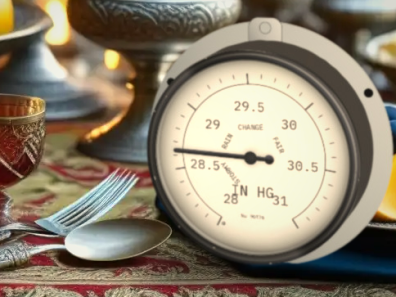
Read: 28.65,inHg
